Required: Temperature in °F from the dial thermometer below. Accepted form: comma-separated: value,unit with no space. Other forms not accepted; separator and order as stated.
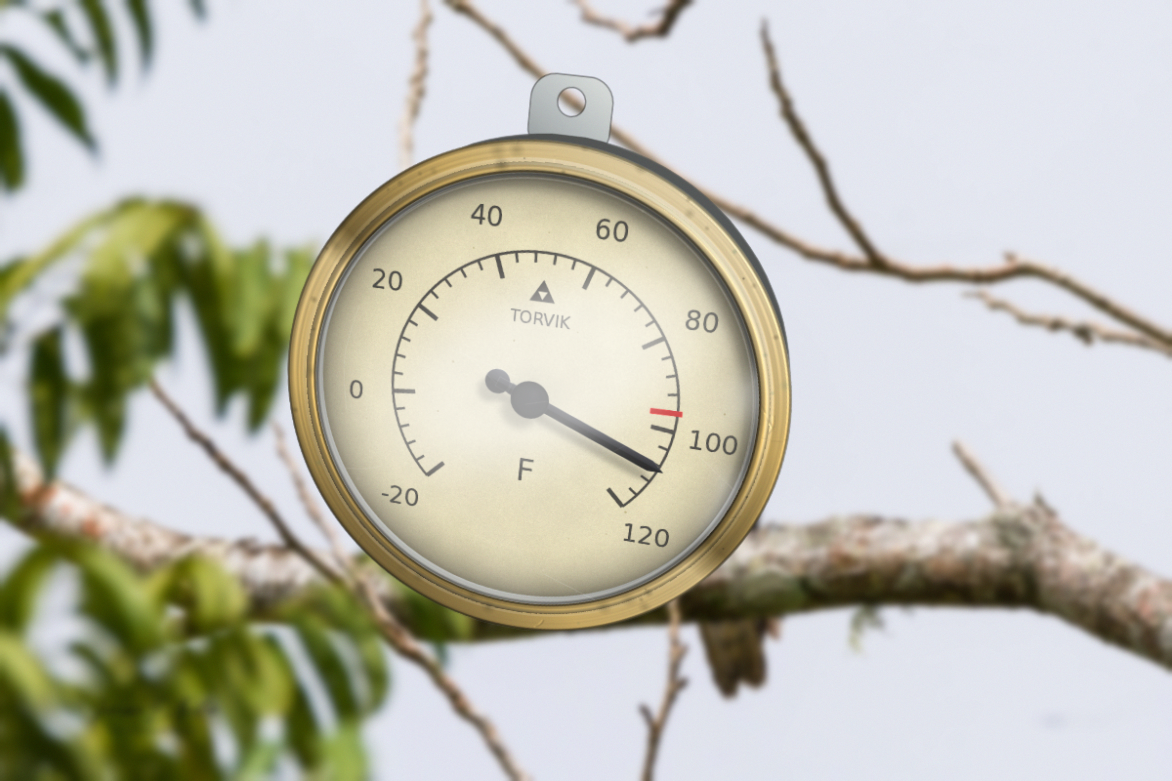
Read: 108,°F
